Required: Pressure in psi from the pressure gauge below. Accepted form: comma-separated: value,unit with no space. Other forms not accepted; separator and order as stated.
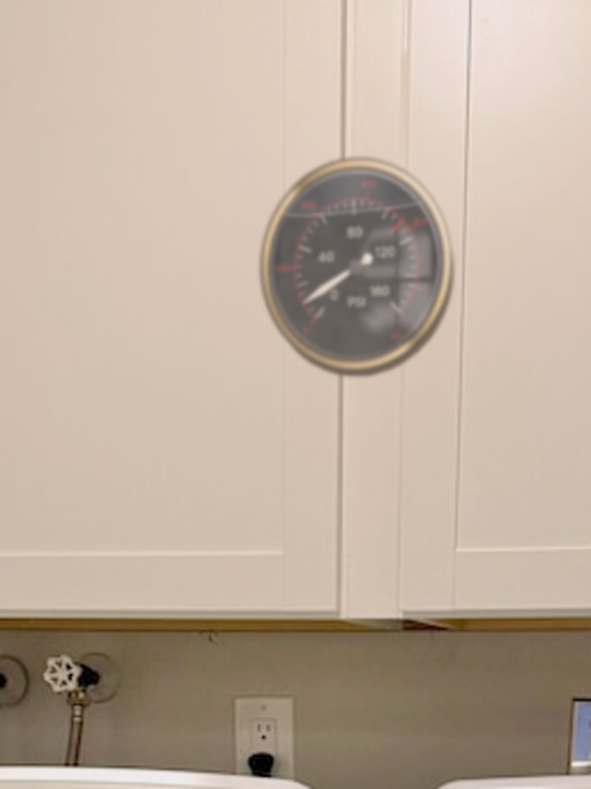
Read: 10,psi
